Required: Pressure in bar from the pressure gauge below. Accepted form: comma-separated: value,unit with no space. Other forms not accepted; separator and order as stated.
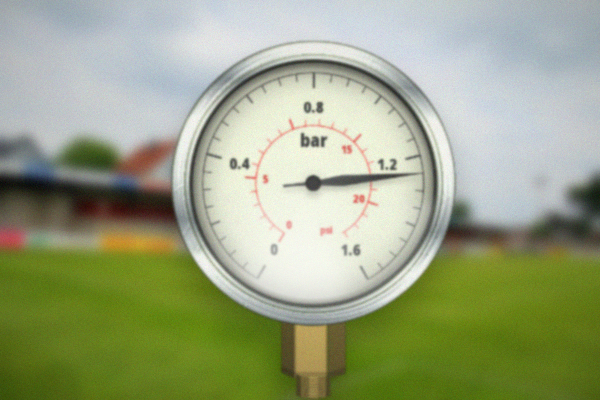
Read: 1.25,bar
